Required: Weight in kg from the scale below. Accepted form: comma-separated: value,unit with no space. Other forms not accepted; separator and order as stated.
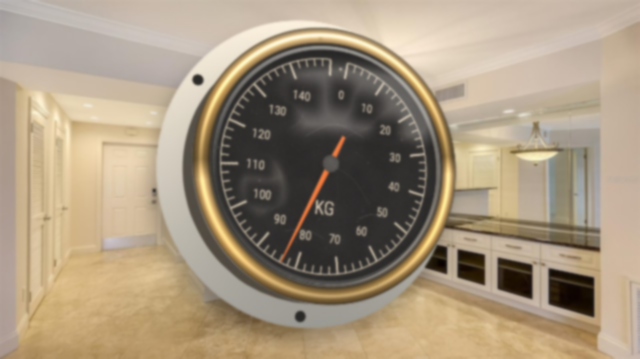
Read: 84,kg
